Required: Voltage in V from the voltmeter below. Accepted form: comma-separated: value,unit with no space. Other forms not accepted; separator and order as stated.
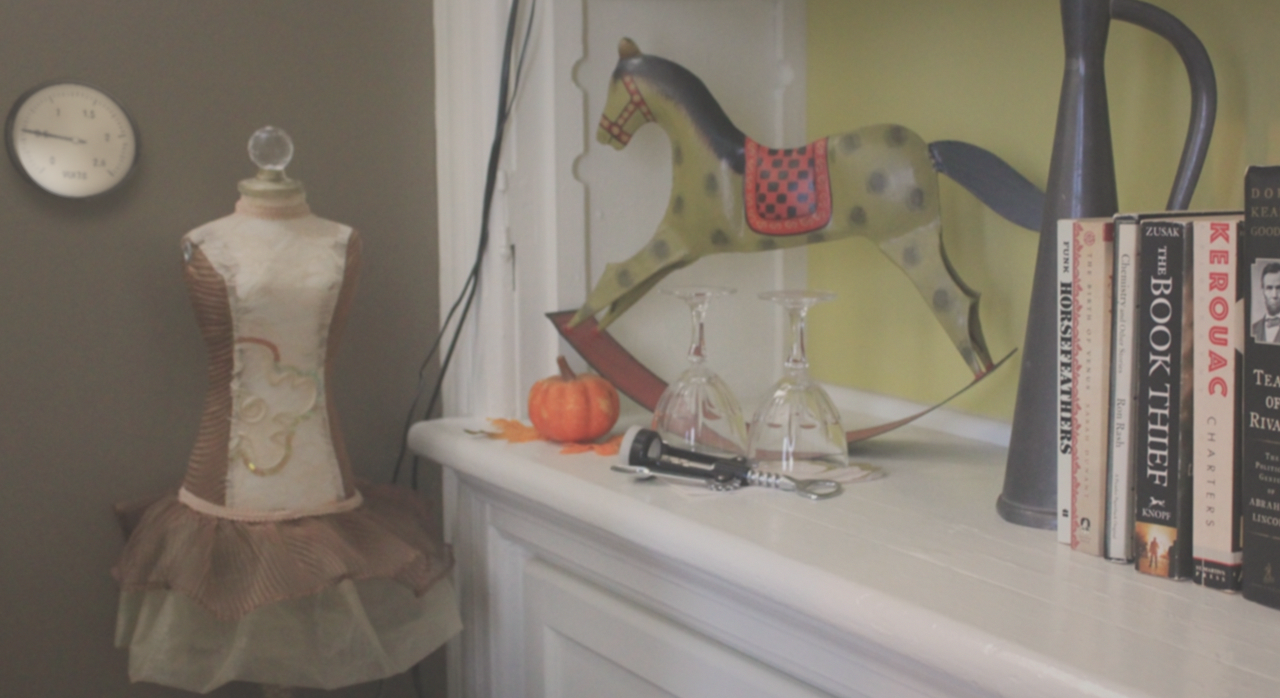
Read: 0.5,V
